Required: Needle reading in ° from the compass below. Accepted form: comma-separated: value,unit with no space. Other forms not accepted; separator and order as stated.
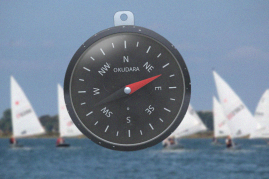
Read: 67.5,°
